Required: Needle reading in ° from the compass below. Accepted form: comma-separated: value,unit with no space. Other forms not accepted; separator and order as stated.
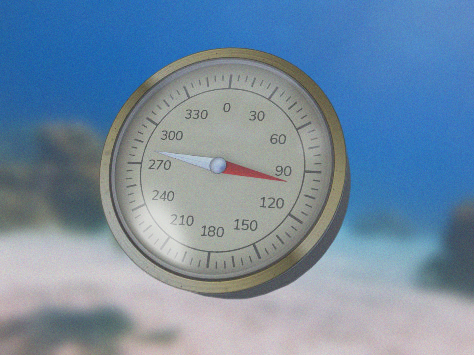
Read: 100,°
